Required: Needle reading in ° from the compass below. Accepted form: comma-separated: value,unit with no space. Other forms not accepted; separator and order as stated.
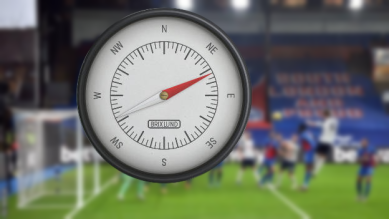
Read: 65,°
